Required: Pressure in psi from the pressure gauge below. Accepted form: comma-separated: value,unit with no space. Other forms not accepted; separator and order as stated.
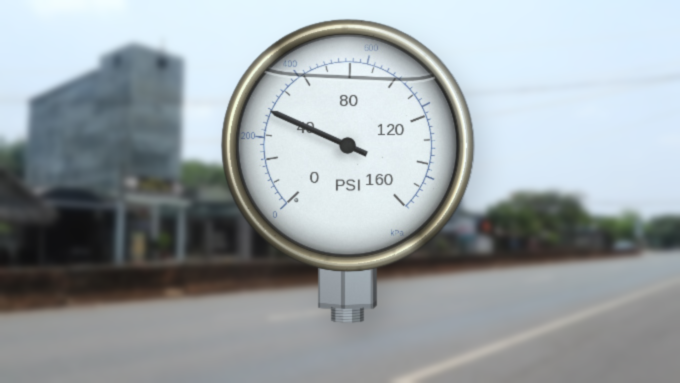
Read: 40,psi
